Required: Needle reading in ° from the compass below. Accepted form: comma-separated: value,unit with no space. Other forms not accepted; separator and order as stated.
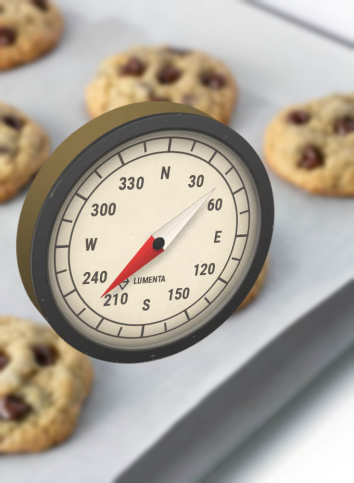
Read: 225,°
